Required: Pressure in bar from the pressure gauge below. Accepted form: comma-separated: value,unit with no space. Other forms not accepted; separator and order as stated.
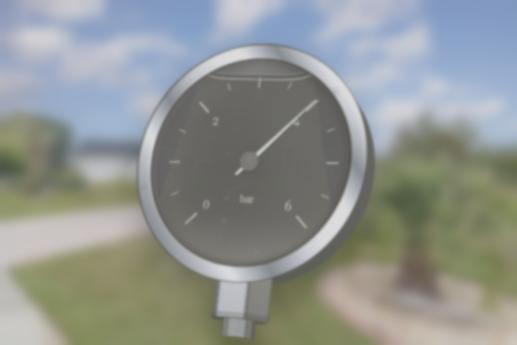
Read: 4,bar
